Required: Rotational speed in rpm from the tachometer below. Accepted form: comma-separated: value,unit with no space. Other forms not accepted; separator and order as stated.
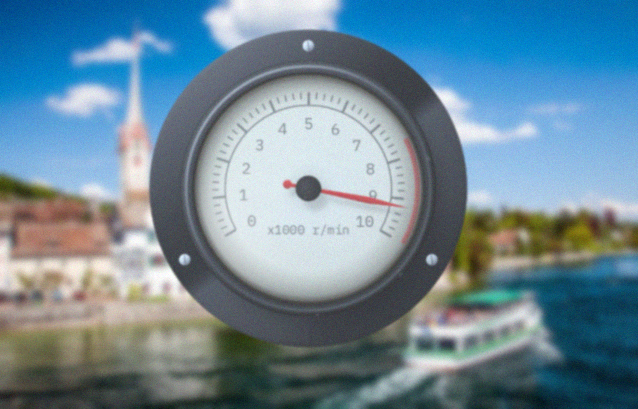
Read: 9200,rpm
